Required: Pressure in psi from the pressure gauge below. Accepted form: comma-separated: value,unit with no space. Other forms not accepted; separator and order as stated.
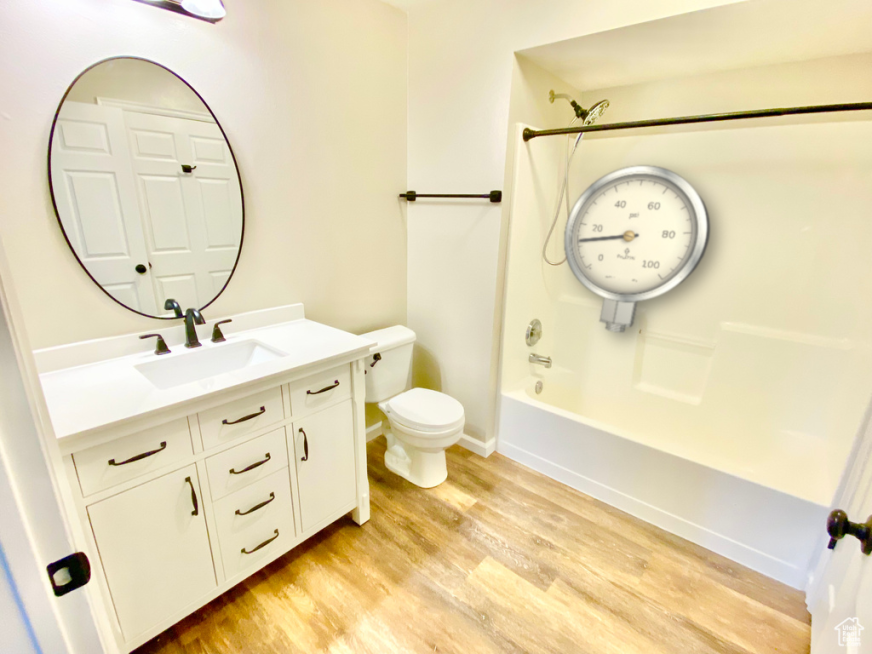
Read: 12.5,psi
